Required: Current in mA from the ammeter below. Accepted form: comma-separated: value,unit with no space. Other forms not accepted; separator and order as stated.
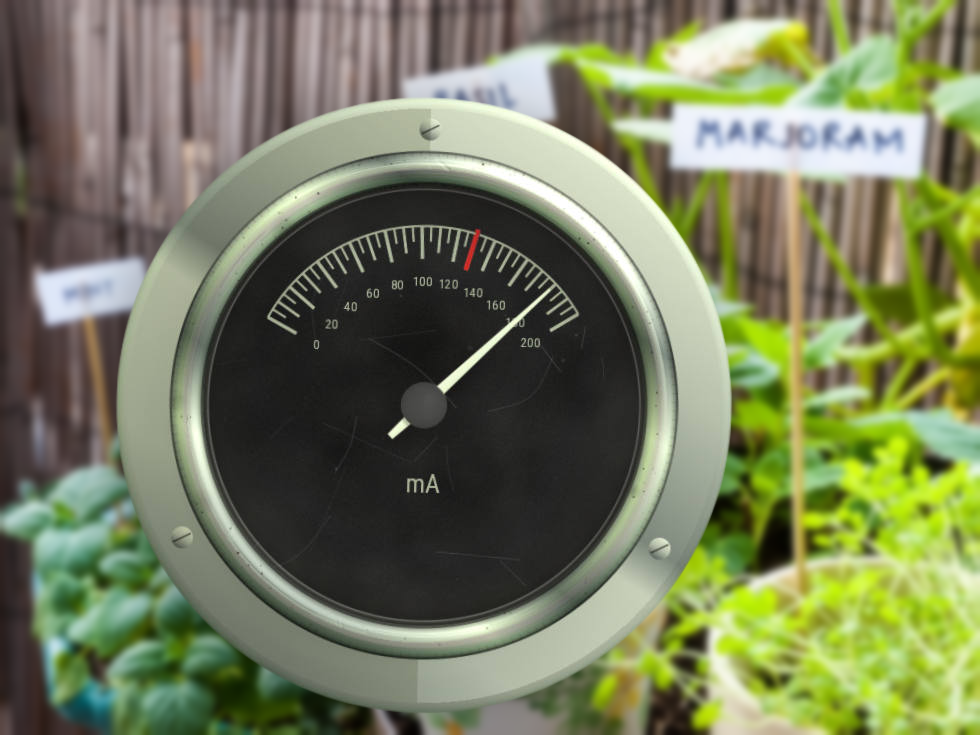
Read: 180,mA
